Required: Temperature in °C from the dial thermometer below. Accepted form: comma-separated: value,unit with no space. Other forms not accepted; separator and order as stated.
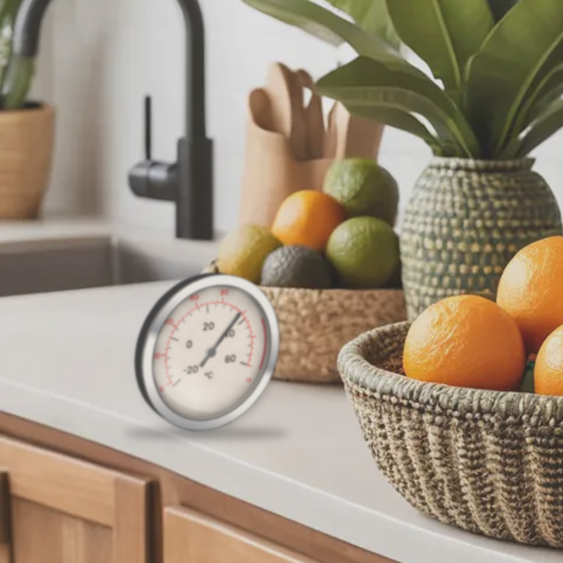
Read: 36,°C
